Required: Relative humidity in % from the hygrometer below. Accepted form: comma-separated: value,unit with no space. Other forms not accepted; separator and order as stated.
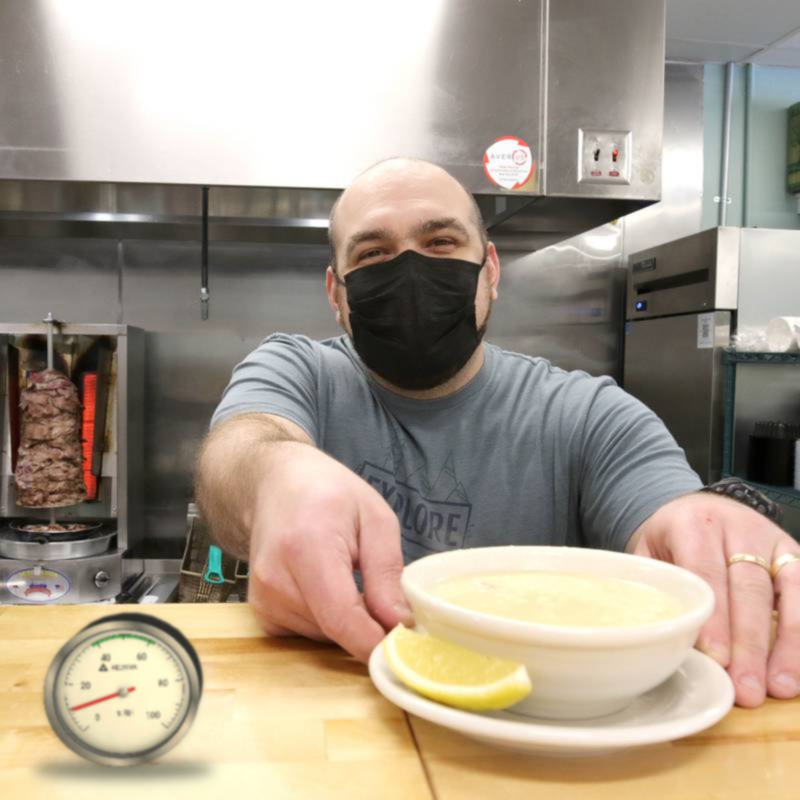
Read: 10,%
